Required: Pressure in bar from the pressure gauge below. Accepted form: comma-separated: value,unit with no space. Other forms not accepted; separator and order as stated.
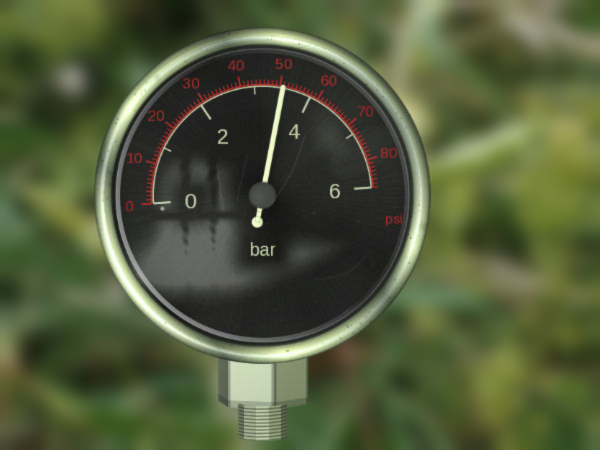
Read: 3.5,bar
